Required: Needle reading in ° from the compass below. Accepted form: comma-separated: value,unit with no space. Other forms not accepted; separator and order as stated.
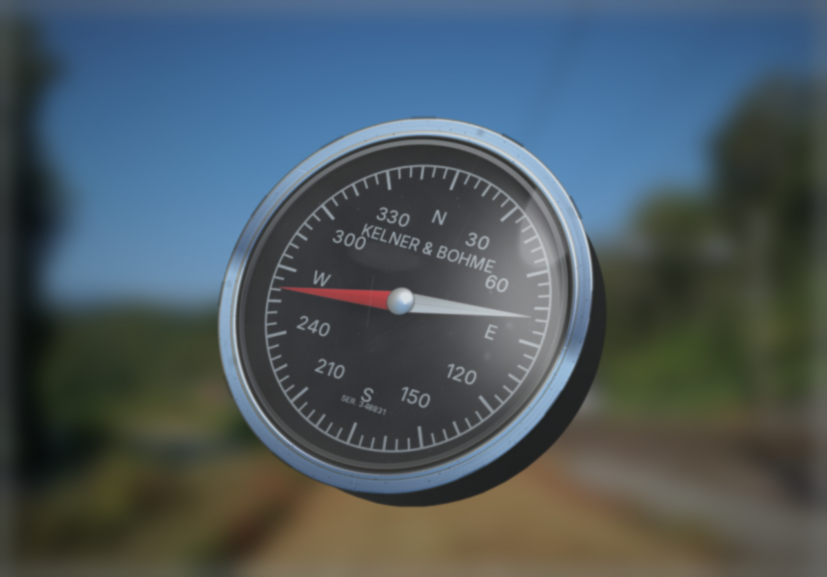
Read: 260,°
